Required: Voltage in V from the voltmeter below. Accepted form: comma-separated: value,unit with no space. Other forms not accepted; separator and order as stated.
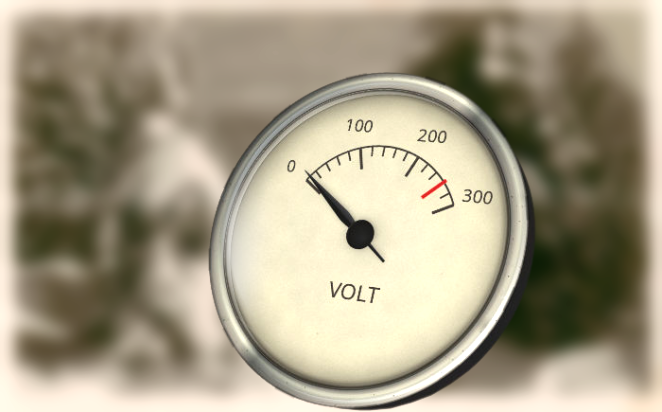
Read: 10,V
